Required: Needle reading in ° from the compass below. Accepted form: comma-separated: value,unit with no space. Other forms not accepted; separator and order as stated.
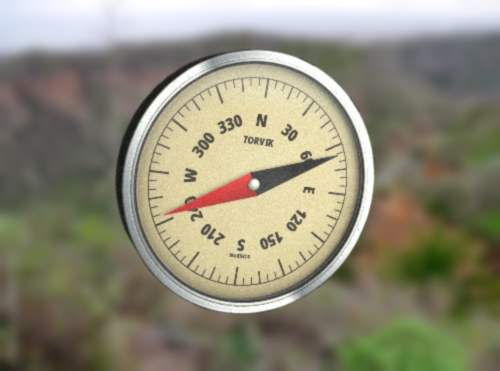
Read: 245,°
